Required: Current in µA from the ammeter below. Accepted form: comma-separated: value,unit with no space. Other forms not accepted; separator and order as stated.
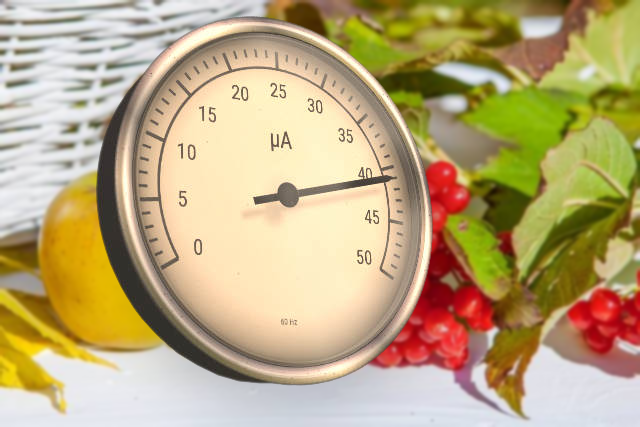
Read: 41,µA
